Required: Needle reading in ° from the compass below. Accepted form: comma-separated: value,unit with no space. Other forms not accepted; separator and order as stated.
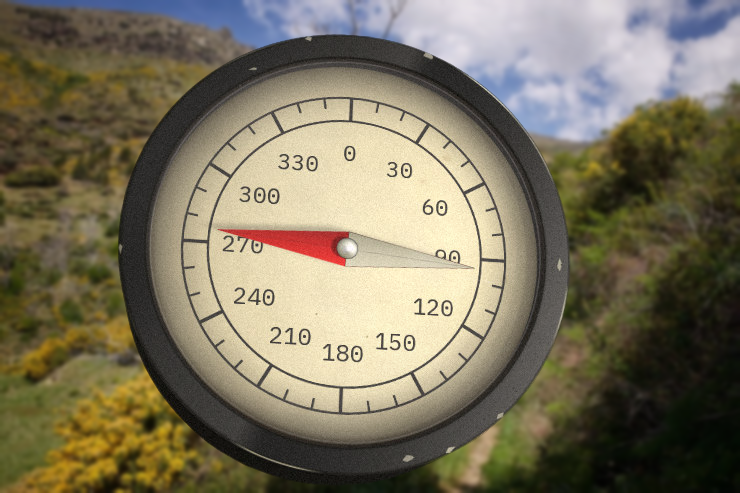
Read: 275,°
